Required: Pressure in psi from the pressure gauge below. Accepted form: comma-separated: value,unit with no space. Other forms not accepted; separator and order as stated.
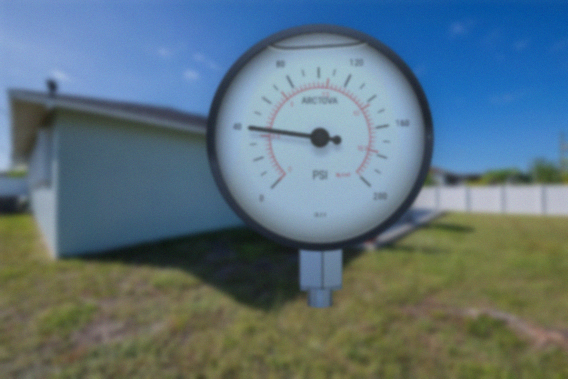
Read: 40,psi
